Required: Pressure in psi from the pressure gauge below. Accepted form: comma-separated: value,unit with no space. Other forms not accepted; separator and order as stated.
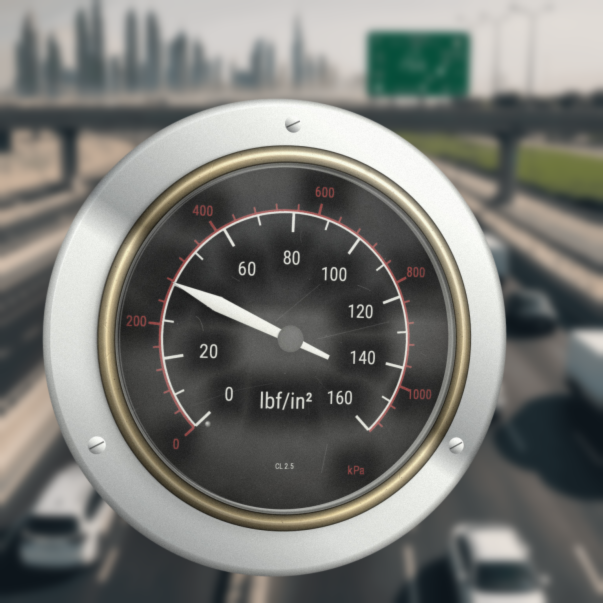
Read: 40,psi
